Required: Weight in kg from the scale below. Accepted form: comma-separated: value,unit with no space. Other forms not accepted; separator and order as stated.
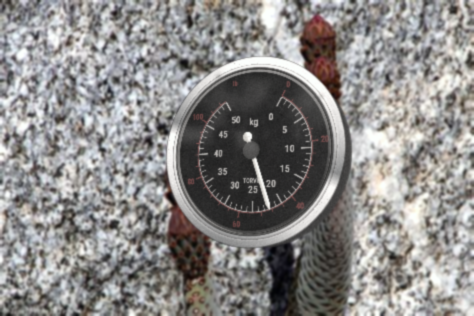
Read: 22,kg
